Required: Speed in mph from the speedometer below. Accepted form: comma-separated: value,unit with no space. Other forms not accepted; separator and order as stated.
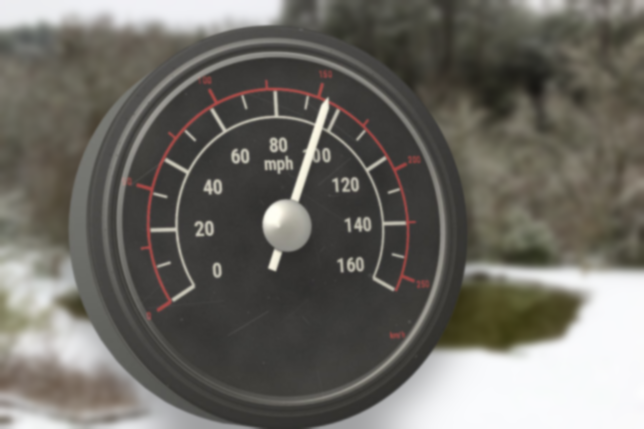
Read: 95,mph
